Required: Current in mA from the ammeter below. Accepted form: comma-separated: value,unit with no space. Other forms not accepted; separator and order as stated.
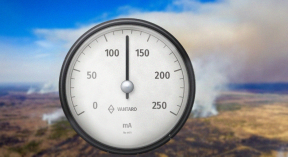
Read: 125,mA
